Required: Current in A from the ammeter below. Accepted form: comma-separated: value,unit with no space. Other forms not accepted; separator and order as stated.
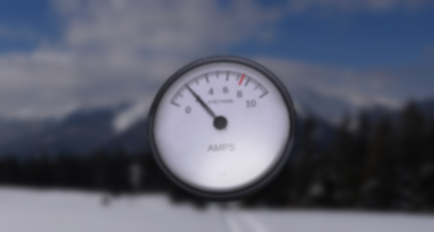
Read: 2,A
